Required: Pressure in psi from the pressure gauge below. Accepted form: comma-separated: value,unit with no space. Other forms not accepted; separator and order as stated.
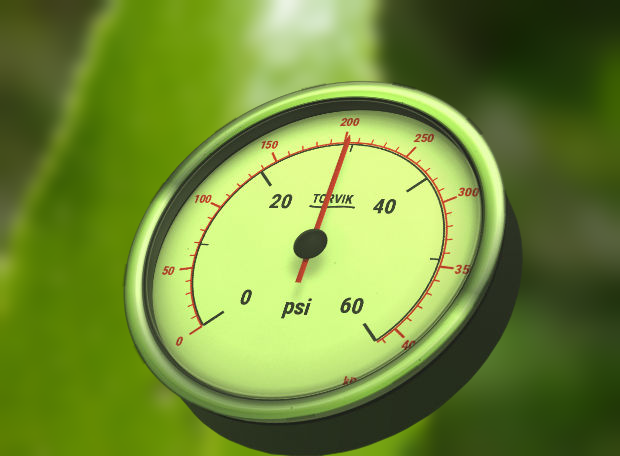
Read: 30,psi
